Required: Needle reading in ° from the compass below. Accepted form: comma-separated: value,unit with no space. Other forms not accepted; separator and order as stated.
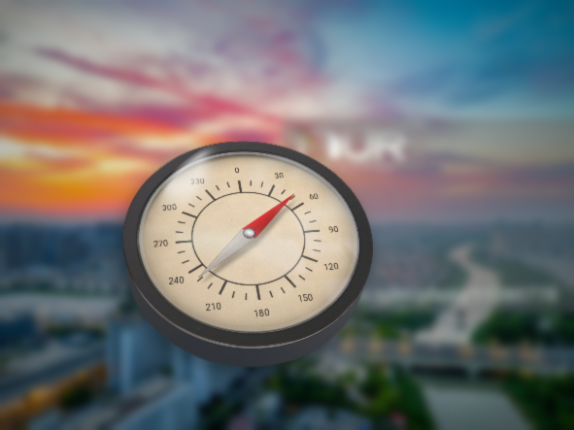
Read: 50,°
